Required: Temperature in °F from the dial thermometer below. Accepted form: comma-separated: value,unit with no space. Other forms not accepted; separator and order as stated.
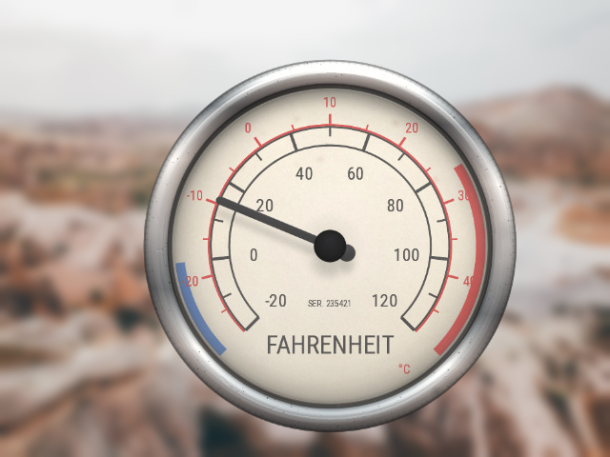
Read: 15,°F
